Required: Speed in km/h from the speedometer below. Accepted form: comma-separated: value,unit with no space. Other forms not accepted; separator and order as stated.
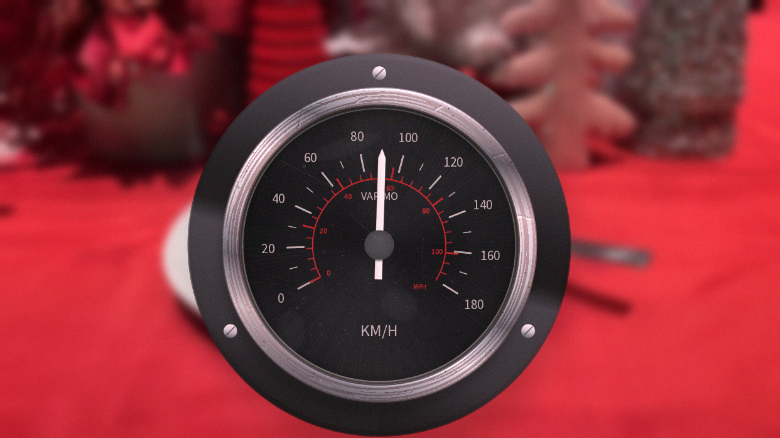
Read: 90,km/h
